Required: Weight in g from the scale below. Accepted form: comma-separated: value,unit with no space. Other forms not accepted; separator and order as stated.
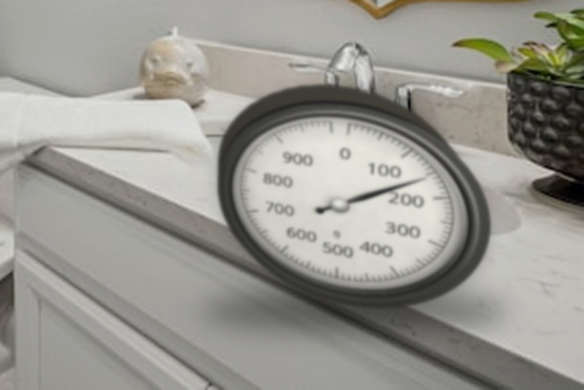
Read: 150,g
